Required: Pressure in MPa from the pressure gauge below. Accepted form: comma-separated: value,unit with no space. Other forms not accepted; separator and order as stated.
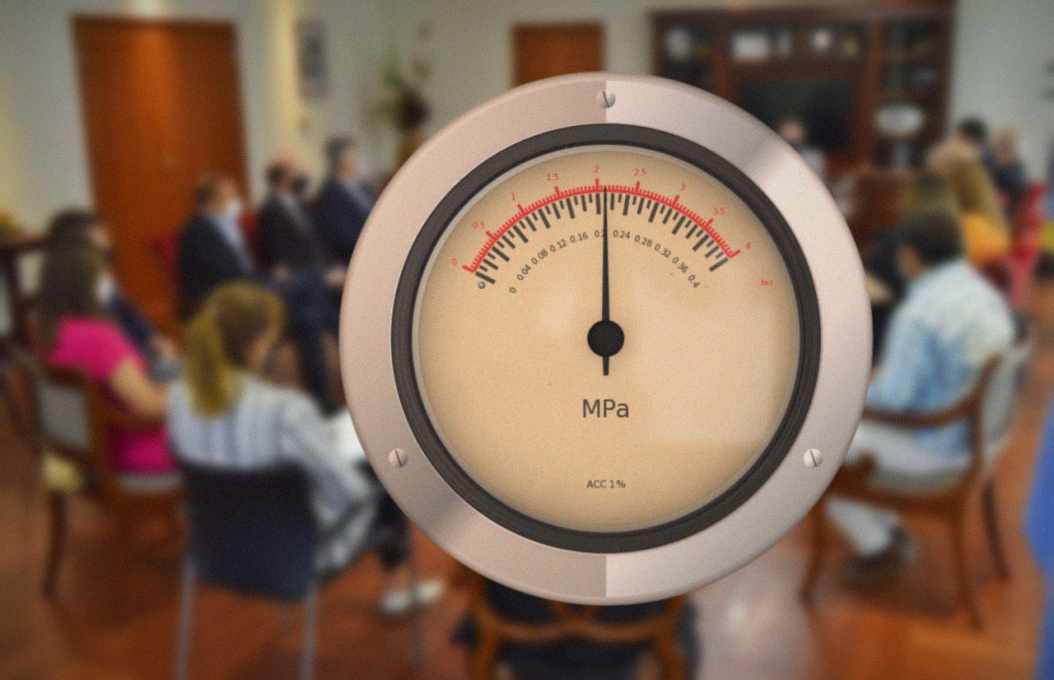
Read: 0.21,MPa
